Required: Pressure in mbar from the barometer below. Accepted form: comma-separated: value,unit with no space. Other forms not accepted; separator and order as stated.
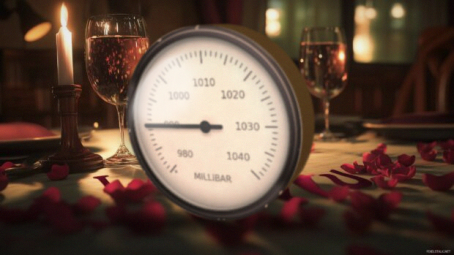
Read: 990,mbar
